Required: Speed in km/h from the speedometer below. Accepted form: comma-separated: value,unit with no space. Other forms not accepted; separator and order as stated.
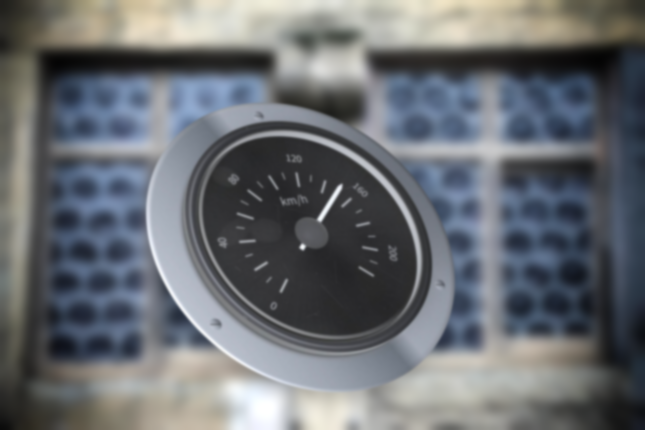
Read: 150,km/h
